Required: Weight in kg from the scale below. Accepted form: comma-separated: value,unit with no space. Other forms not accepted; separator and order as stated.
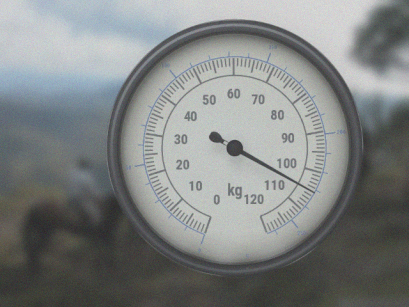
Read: 105,kg
